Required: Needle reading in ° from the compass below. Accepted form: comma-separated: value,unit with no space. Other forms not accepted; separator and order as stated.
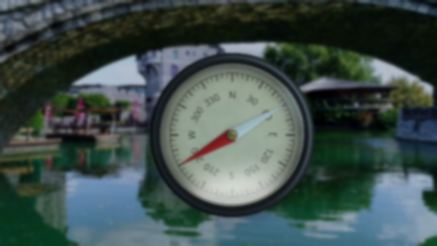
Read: 240,°
